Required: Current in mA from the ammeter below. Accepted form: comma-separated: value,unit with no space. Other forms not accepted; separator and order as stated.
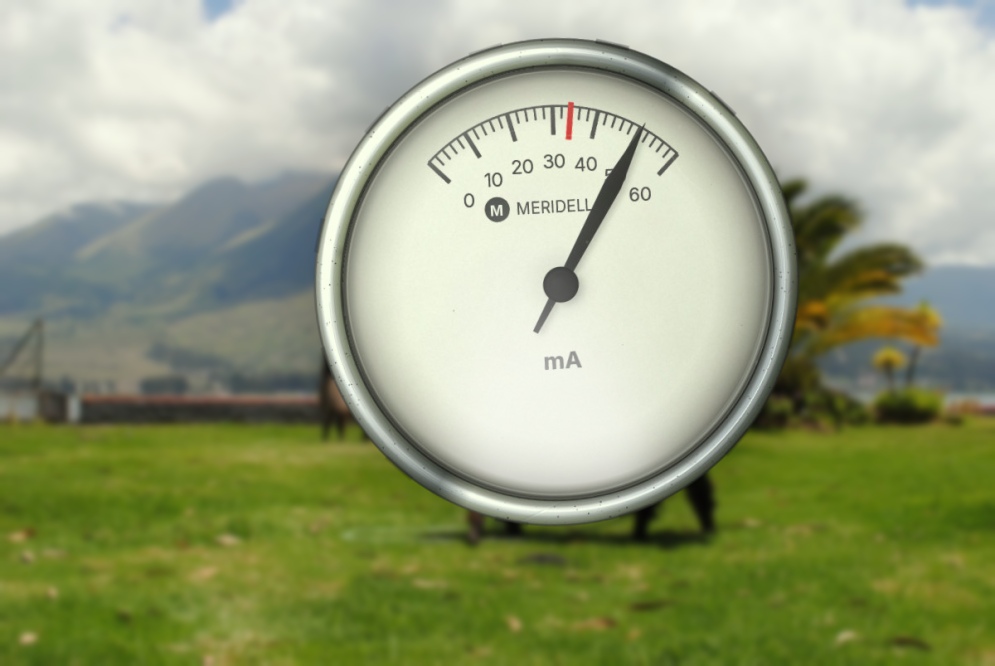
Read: 50,mA
